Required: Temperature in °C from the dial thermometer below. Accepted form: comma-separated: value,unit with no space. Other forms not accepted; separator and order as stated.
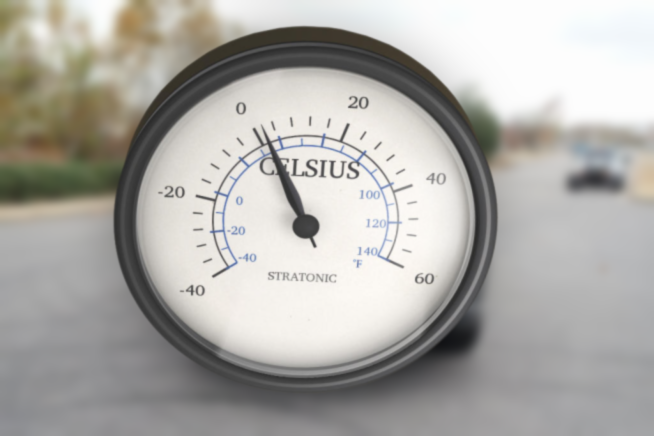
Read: 2,°C
